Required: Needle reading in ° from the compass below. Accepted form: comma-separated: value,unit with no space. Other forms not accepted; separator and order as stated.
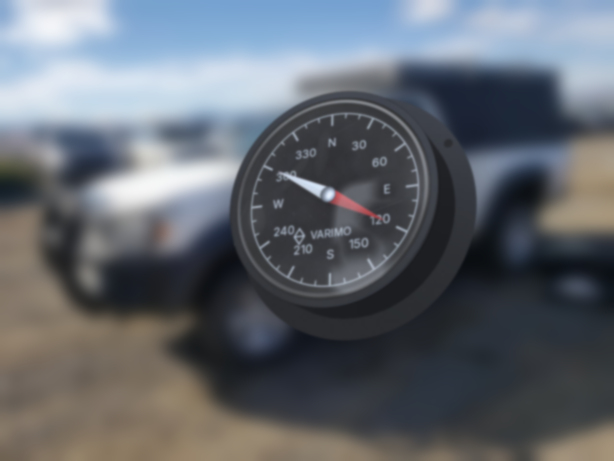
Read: 120,°
